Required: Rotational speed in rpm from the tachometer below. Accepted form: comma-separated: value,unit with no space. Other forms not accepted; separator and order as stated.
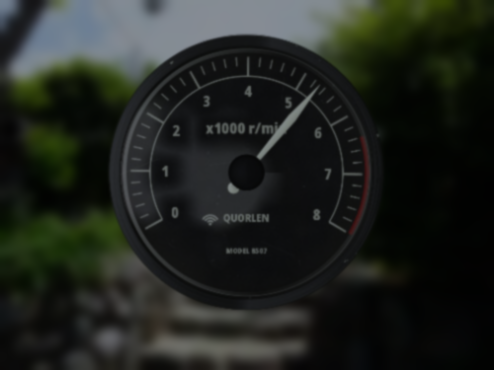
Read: 5300,rpm
